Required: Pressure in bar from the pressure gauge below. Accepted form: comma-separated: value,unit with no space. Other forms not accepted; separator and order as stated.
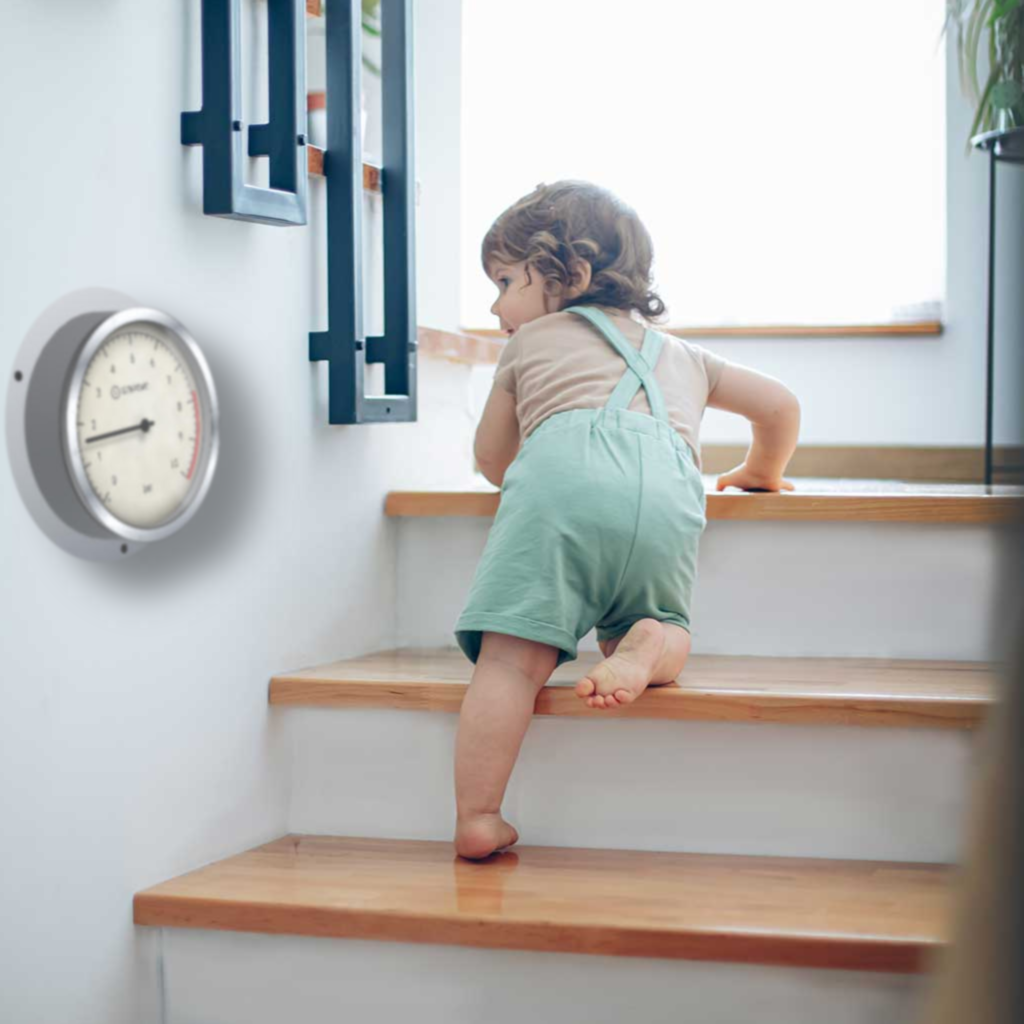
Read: 1.6,bar
